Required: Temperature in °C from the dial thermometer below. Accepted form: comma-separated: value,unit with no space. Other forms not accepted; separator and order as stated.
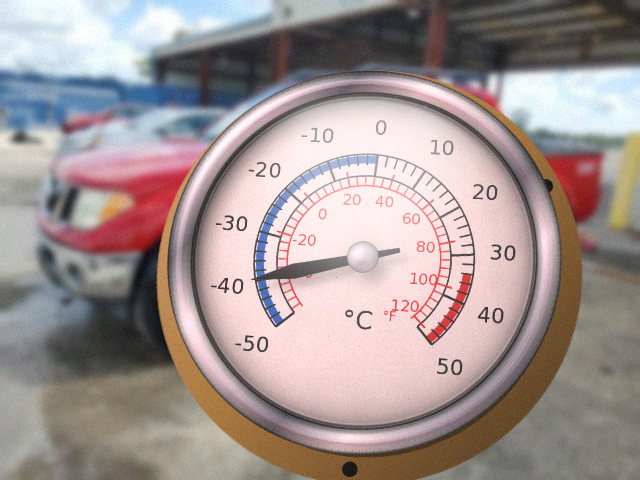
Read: -40,°C
